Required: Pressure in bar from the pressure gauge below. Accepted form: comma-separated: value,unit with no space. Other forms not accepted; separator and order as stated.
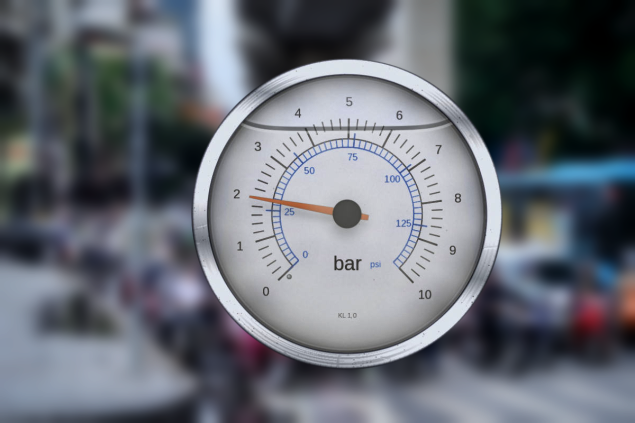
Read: 2,bar
